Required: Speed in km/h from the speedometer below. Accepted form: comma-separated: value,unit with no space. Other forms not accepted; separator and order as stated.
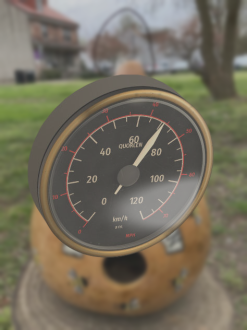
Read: 70,km/h
